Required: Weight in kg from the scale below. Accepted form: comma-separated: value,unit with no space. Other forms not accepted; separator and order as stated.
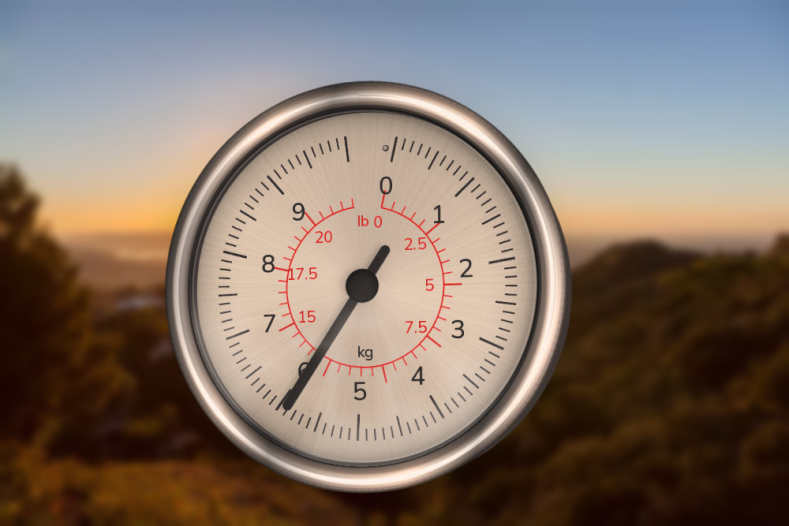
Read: 5.9,kg
